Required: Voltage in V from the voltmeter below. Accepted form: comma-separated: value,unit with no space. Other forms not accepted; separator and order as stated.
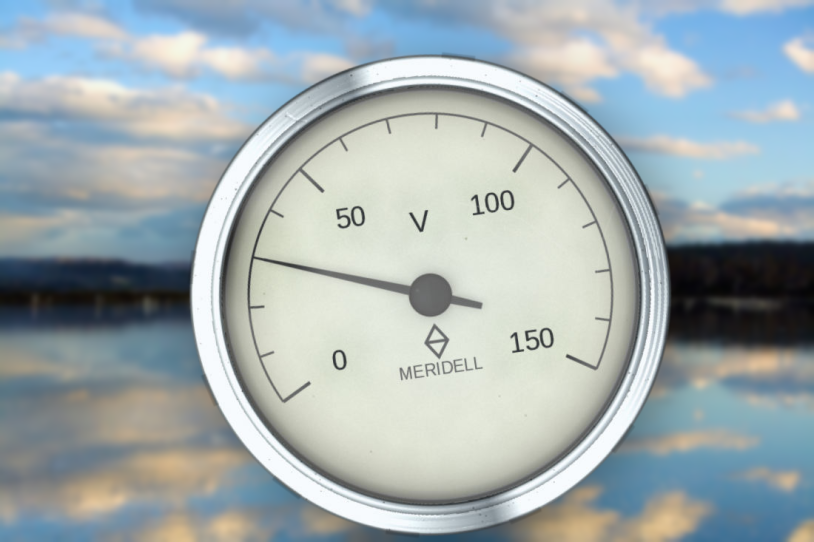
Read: 30,V
